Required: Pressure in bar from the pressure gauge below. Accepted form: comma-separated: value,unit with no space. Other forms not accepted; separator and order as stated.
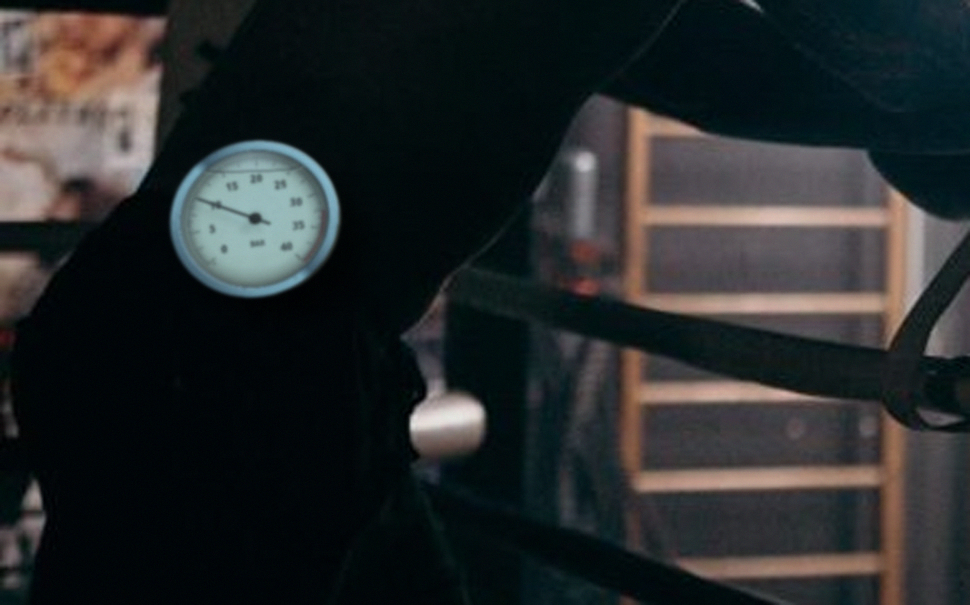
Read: 10,bar
